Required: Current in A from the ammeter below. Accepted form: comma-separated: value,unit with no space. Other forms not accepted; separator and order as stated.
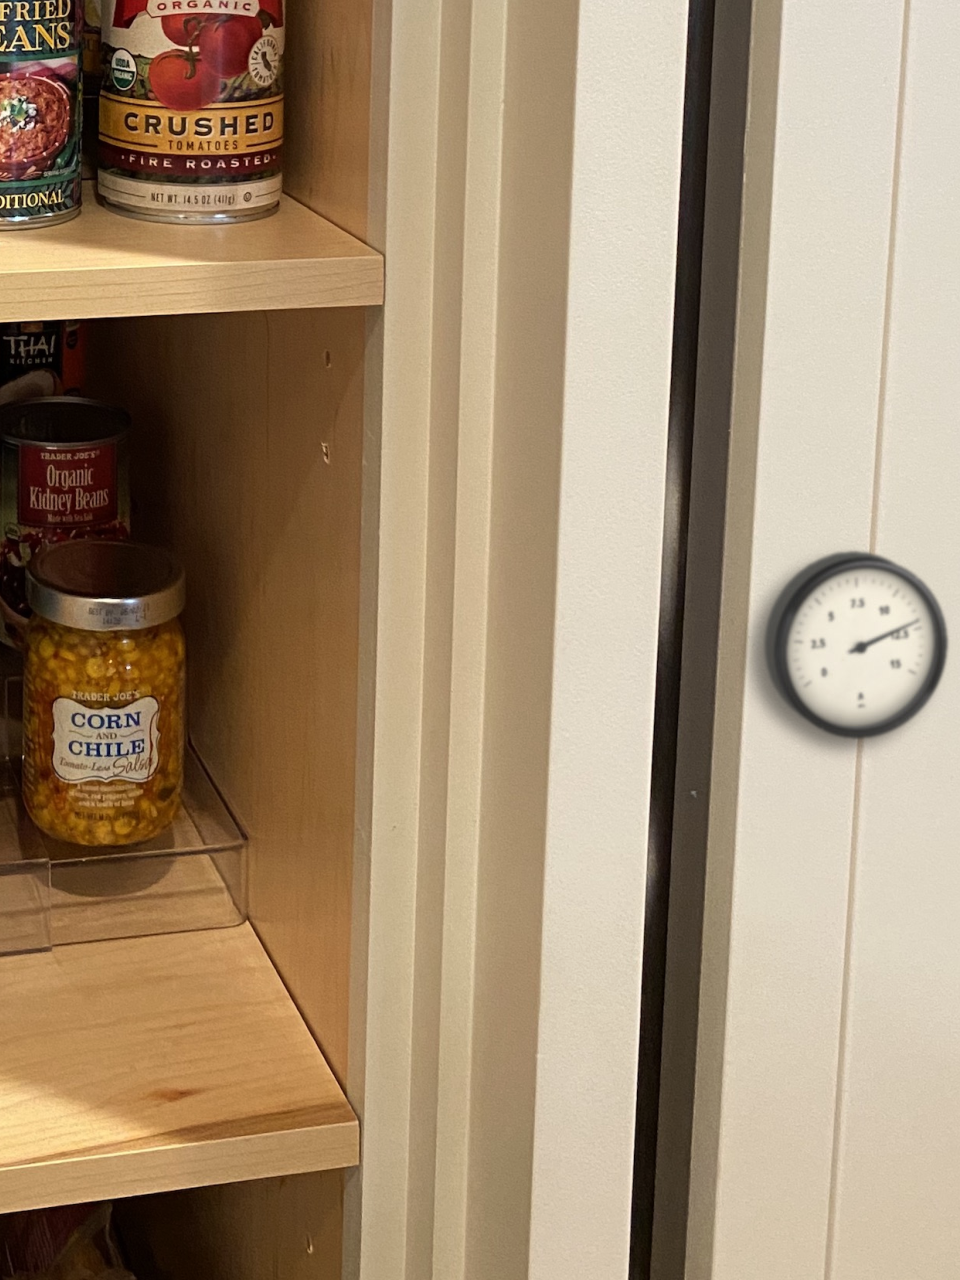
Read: 12,A
